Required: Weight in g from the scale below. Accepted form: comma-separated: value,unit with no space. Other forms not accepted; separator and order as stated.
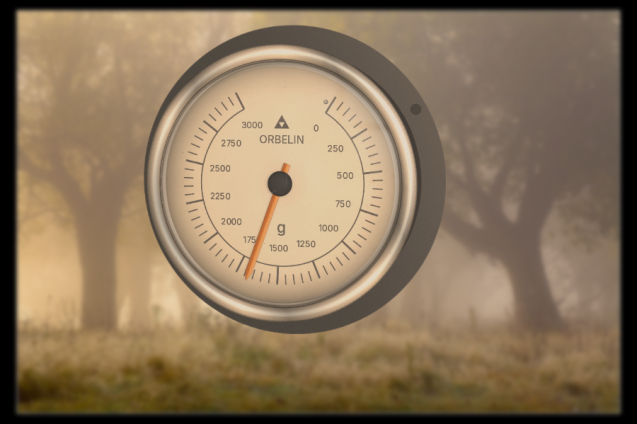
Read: 1675,g
